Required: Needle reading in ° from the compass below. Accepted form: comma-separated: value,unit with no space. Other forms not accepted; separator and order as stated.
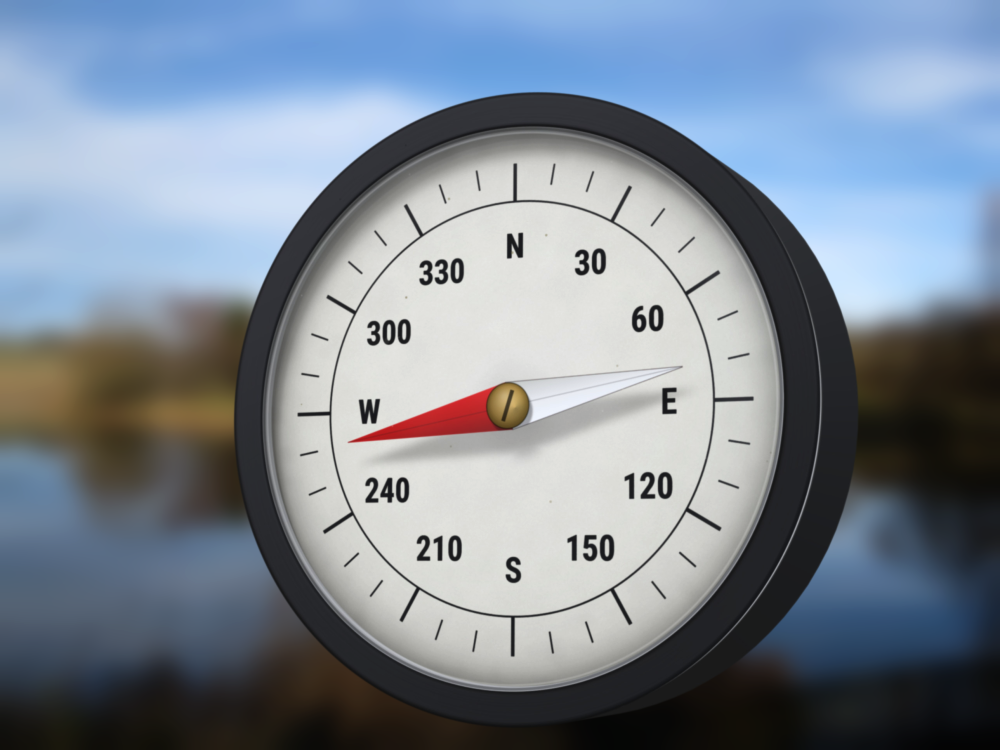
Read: 260,°
